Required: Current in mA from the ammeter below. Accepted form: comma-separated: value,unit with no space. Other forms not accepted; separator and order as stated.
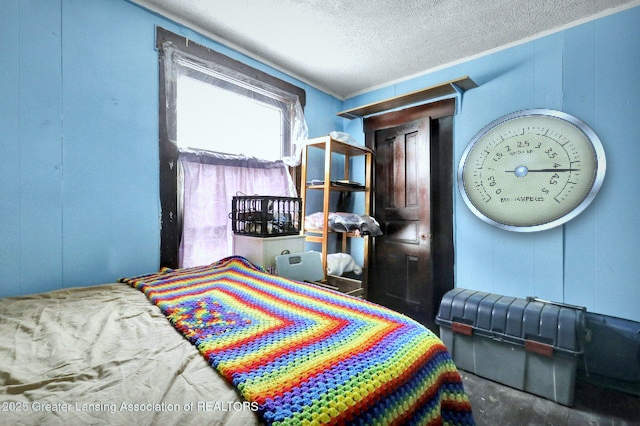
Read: 4.2,mA
